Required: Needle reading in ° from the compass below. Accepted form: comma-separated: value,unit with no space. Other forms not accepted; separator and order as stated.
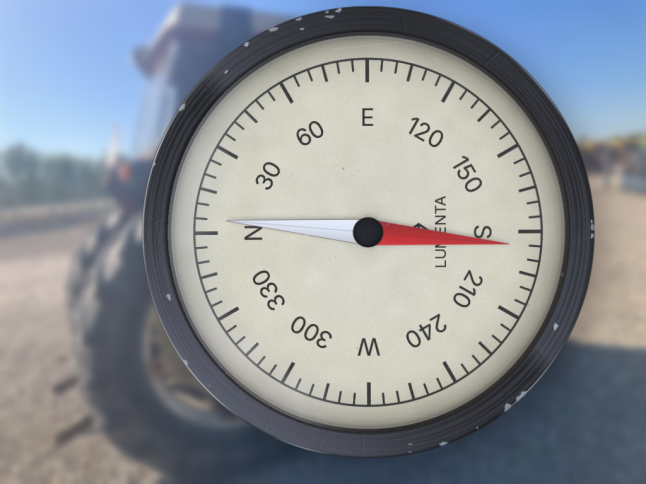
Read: 185,°
